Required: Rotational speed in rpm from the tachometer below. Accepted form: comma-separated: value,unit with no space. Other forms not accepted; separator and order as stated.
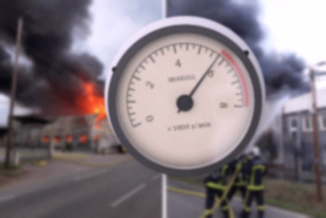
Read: 5750,rpm
